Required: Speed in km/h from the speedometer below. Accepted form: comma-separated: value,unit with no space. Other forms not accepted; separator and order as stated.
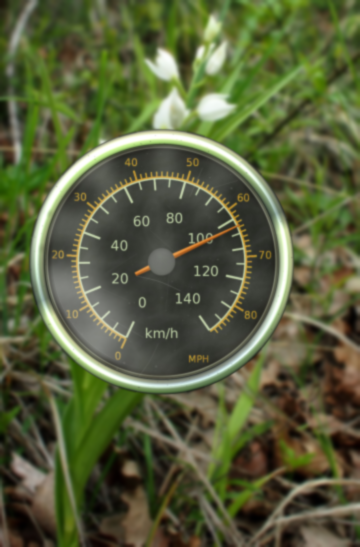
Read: 102.5,km/h
